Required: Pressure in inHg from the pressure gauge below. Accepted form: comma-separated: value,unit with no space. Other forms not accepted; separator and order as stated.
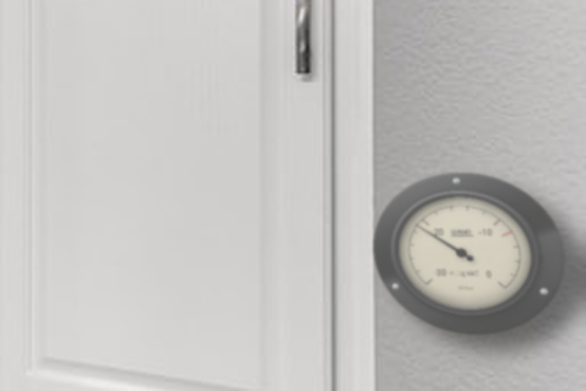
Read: -21,inHg
